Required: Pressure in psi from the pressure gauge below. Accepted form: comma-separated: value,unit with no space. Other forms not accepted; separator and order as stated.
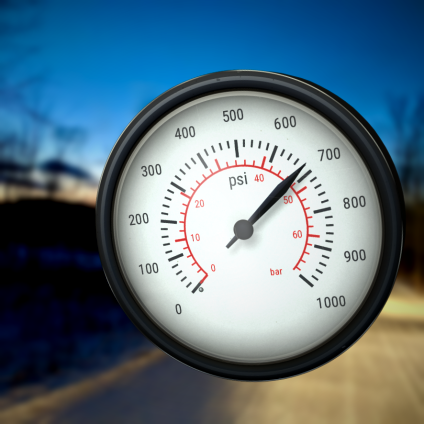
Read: 680,psi
